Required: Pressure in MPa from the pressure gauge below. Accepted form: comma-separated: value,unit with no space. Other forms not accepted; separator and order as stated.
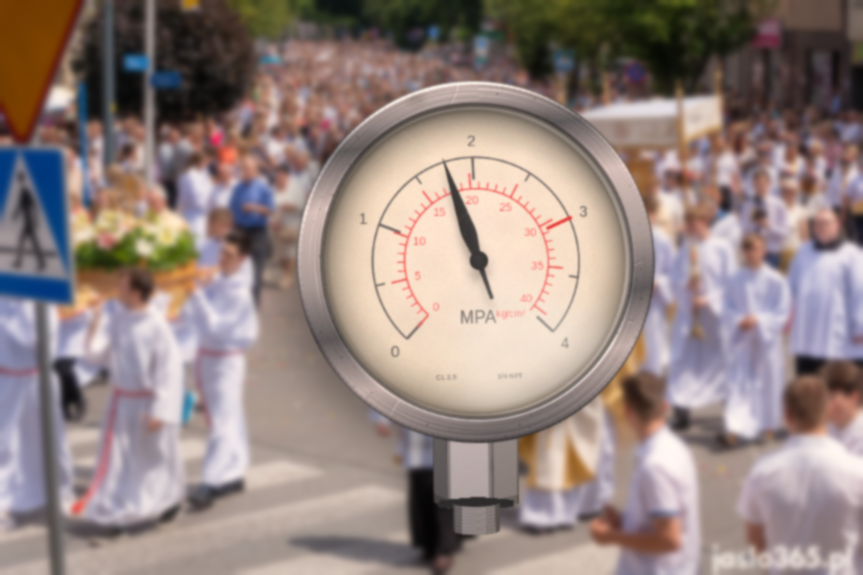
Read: 1.75,MPa
